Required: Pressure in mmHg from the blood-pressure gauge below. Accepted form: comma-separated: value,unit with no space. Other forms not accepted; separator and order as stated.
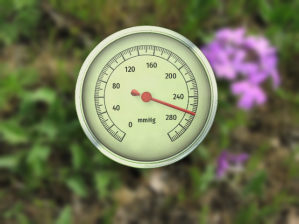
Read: 260,mmHg
